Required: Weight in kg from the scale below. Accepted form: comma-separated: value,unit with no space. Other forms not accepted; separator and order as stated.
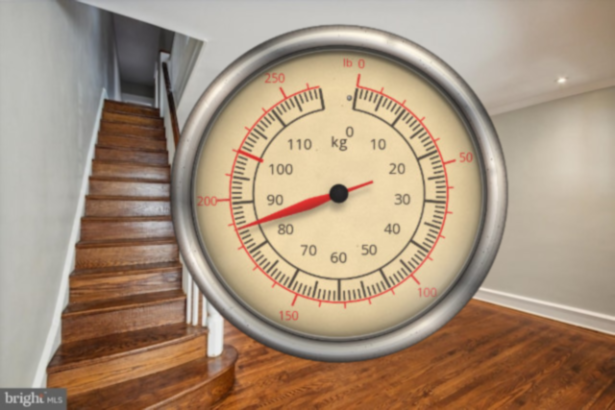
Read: 85,kg
